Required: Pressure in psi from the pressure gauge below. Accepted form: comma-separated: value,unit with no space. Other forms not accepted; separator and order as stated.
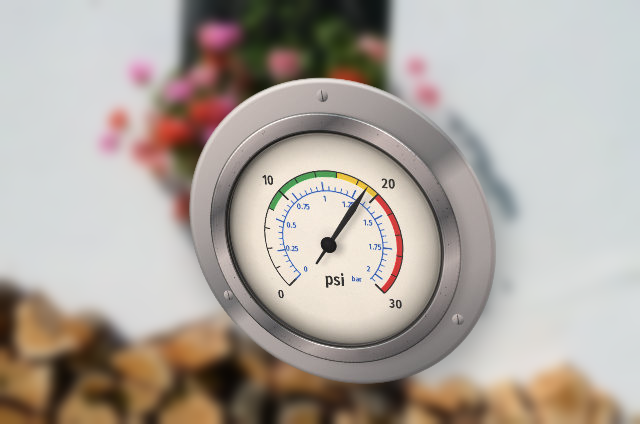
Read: 19,psi
